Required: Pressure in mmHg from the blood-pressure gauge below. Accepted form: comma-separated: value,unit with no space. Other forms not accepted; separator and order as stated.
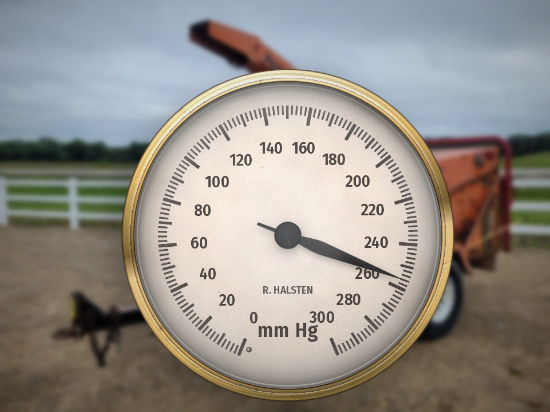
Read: 256,mmHg
